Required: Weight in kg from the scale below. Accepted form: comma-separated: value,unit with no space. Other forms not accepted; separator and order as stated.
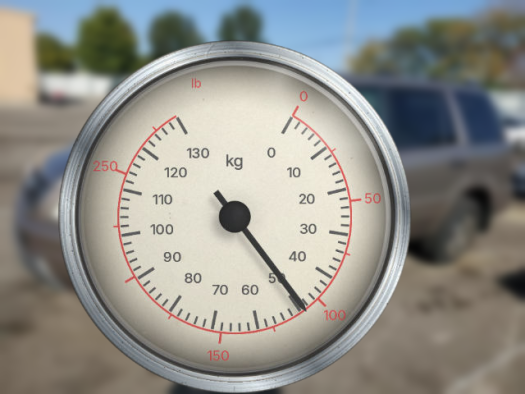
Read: 49,kg
